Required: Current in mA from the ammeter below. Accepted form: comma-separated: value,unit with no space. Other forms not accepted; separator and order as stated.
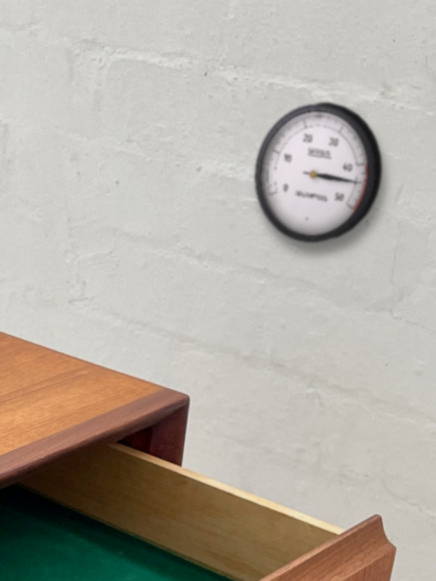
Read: 44,mA
